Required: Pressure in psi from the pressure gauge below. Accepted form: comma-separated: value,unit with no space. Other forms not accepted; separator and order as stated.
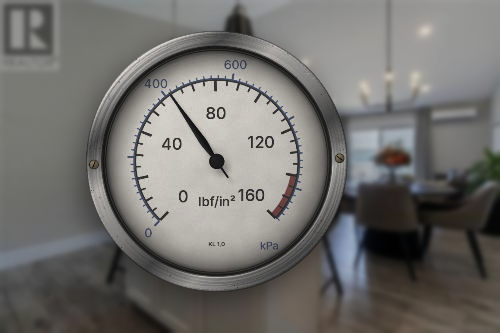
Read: 60,psi
